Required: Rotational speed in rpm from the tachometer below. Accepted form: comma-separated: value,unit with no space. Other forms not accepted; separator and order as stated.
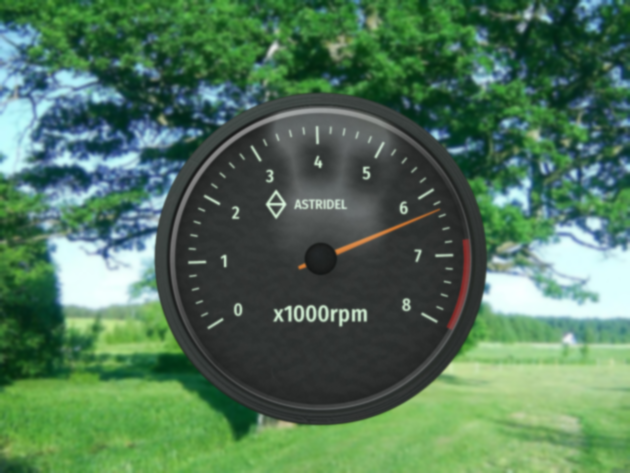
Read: 6300,rpm
